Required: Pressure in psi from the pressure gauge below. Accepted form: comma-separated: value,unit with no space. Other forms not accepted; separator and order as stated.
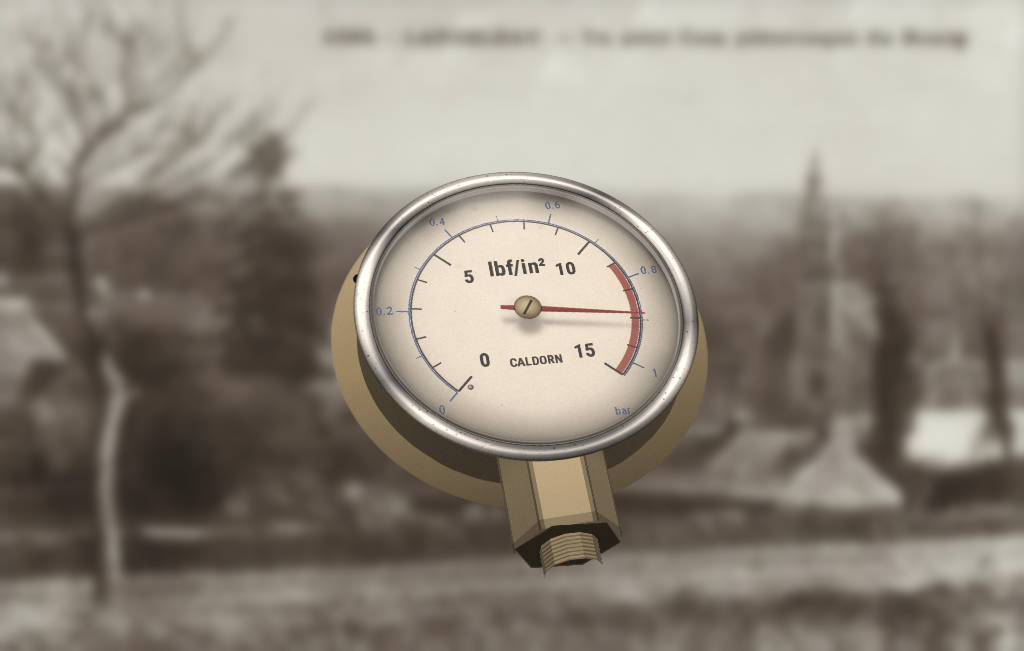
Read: 13,psi
